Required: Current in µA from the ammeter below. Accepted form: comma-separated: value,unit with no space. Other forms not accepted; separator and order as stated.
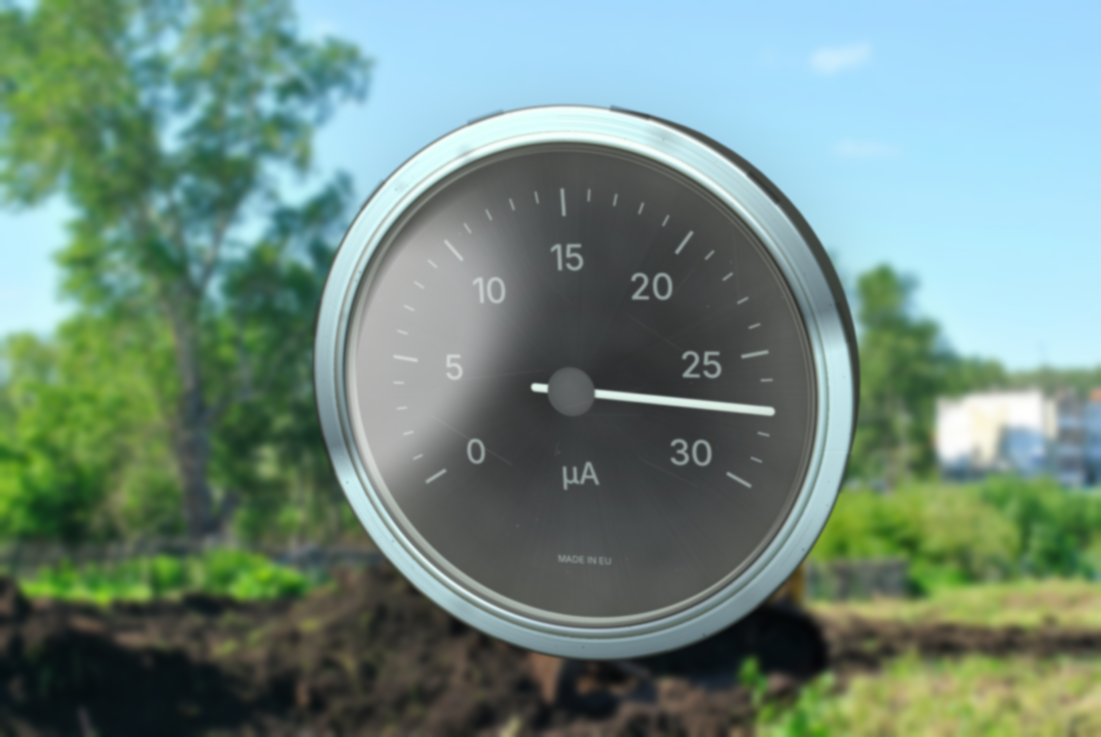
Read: 27,µA
